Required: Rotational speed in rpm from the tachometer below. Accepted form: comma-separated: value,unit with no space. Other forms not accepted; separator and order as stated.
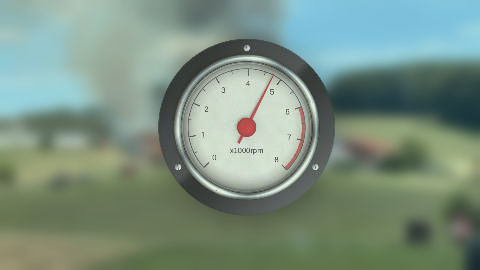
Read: 4750,rpm
